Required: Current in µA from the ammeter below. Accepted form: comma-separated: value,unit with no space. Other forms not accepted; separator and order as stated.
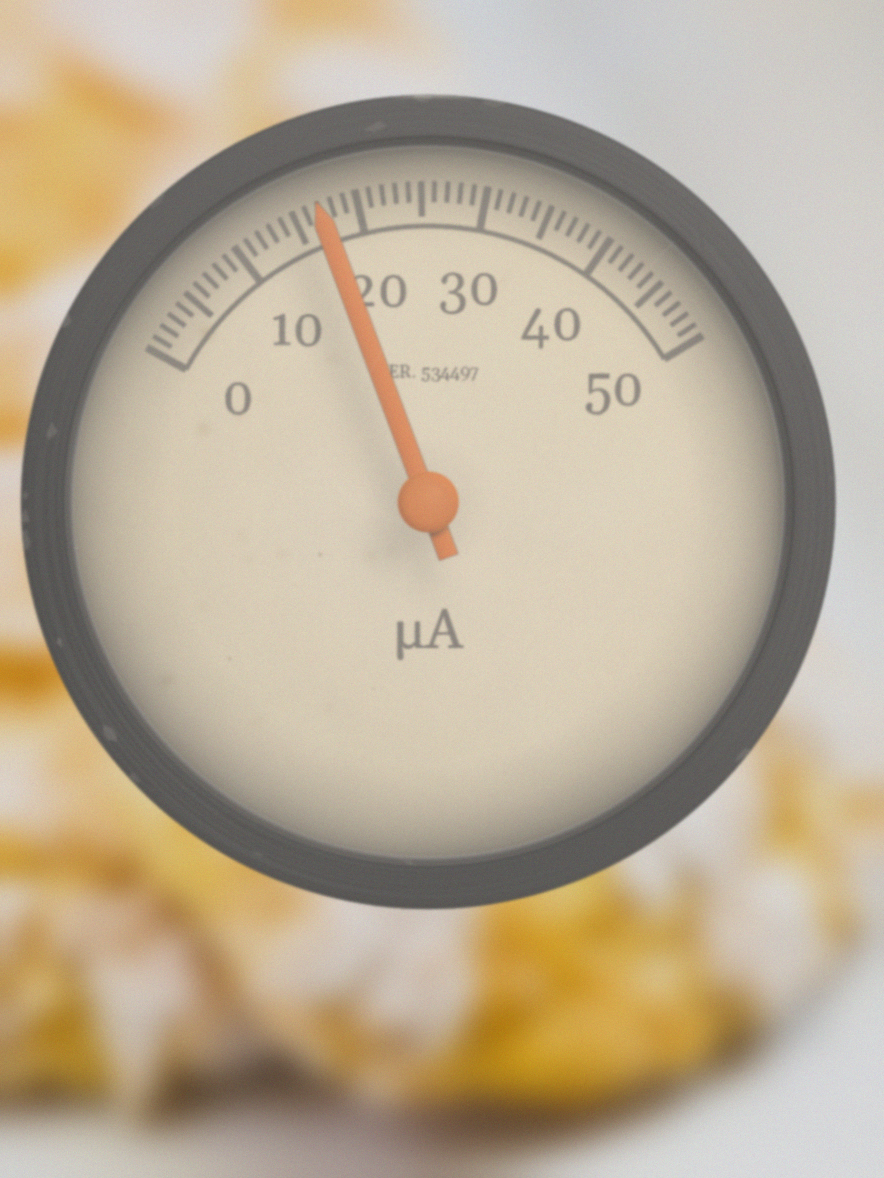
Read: 17,µA
